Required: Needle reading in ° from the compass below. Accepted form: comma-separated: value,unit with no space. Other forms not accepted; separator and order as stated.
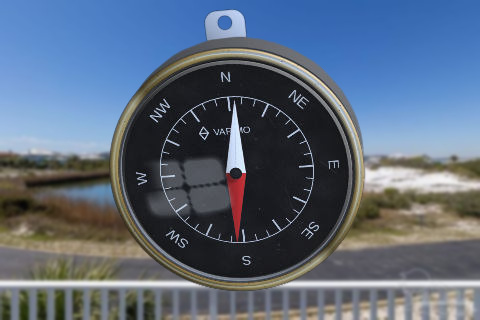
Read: 185,°
